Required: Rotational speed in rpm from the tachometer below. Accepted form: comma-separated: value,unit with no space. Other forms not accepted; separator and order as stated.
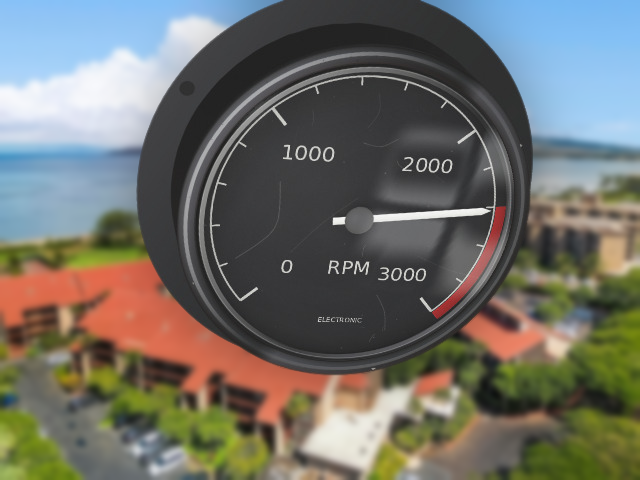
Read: 2400,rpm
